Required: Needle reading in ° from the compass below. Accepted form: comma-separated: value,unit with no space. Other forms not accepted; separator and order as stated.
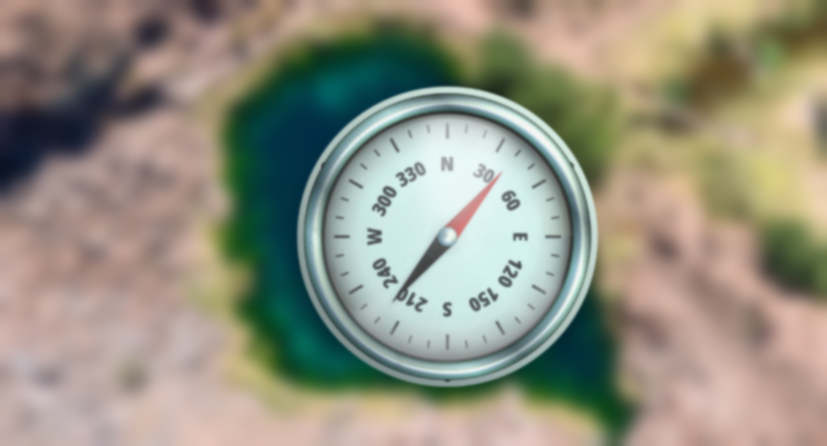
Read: 40,°
